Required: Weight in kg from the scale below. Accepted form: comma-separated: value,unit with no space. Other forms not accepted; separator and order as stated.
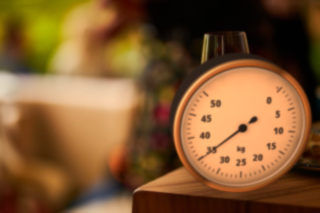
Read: 35,kg
